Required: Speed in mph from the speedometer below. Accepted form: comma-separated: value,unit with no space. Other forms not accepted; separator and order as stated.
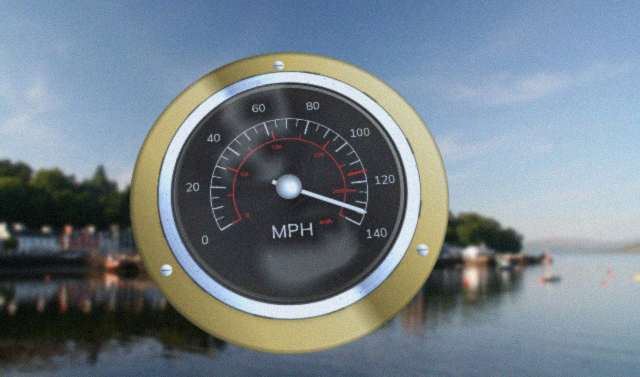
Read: 135,mph
